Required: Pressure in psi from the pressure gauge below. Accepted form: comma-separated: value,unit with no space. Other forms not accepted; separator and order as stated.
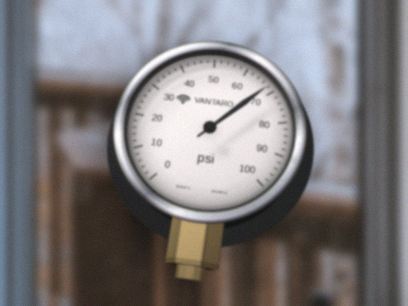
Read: 68,psi
